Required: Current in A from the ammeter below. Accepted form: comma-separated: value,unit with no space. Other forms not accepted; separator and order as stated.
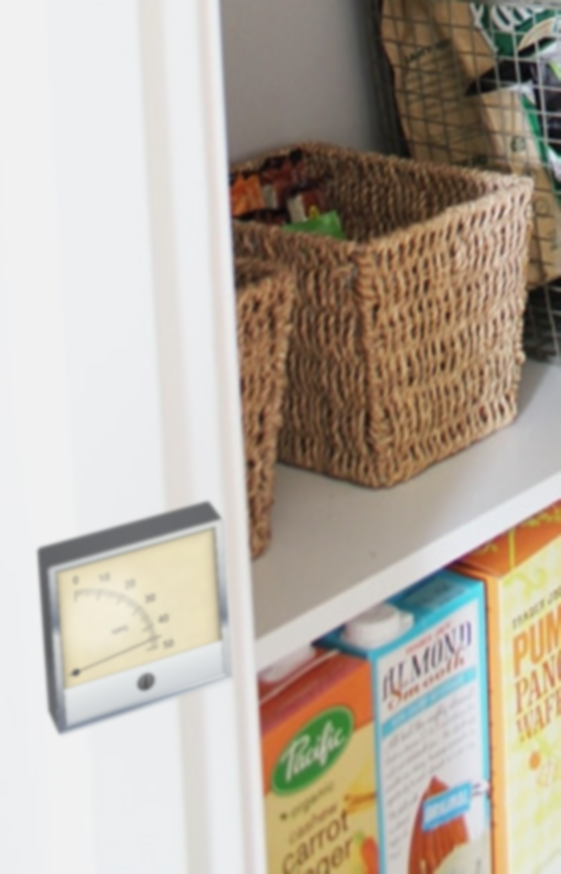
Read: 45,A
